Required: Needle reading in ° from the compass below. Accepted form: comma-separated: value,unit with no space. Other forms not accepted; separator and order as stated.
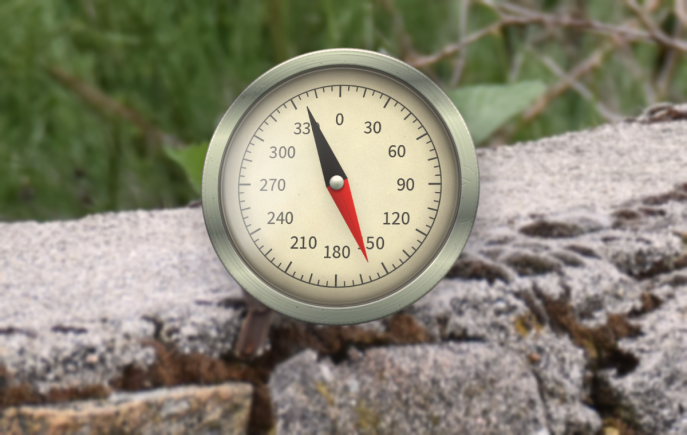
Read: 157.5,°
